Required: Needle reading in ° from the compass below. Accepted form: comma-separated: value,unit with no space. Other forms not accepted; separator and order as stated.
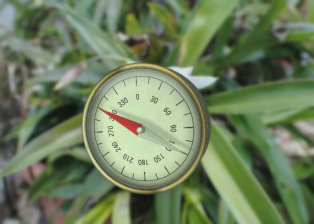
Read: 300,°
